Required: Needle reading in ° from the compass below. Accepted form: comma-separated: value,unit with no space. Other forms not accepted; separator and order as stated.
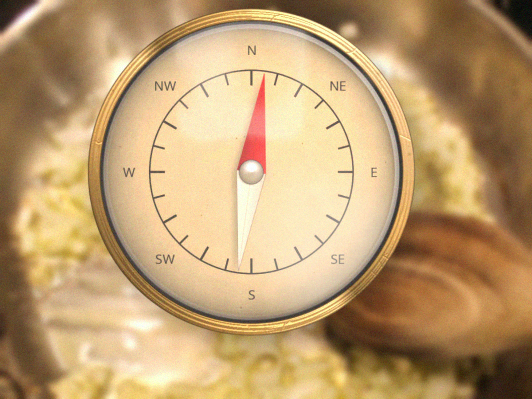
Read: 7.5,°
